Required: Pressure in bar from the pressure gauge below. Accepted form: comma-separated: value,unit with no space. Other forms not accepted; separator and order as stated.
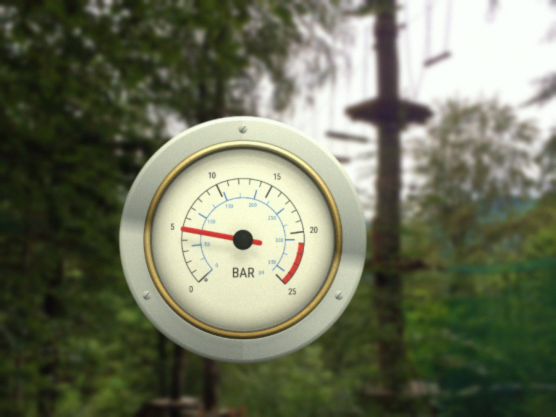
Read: 5,bar
